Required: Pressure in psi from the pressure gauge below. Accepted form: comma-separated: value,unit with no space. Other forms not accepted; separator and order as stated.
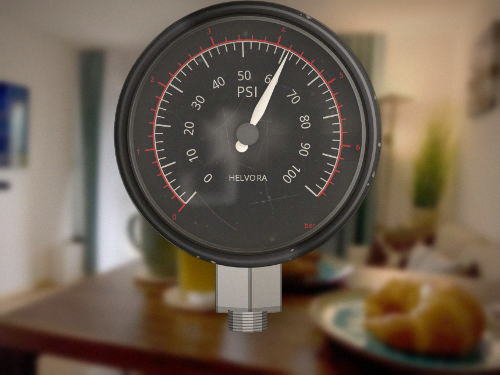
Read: 61,psi
